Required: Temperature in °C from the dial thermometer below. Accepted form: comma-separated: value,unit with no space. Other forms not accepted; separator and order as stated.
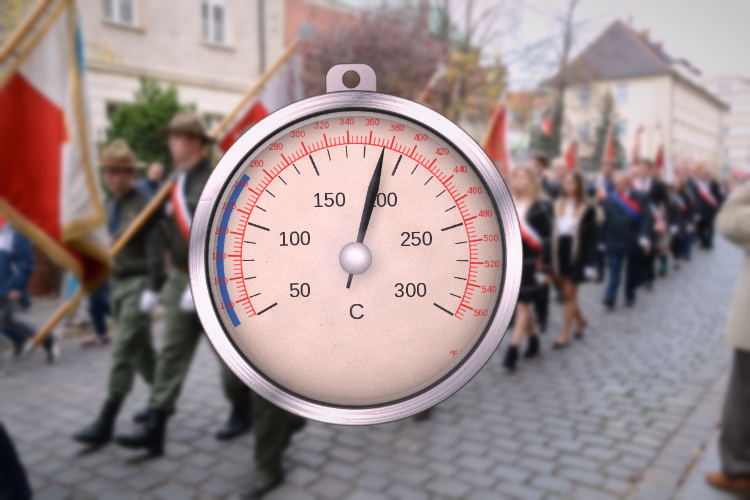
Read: 190,°C
